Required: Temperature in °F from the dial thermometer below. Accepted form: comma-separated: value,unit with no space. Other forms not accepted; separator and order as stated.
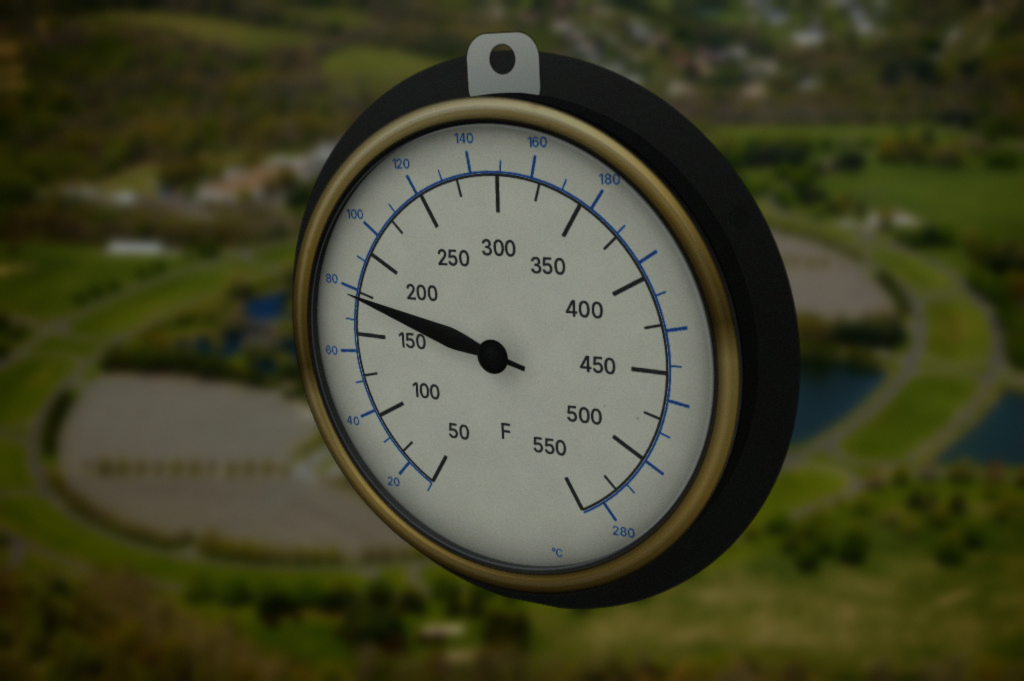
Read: 175,°F
